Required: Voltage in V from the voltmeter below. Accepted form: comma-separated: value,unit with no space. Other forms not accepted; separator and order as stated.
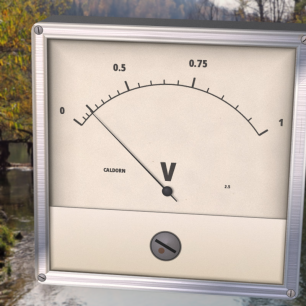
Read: 0.25,V
